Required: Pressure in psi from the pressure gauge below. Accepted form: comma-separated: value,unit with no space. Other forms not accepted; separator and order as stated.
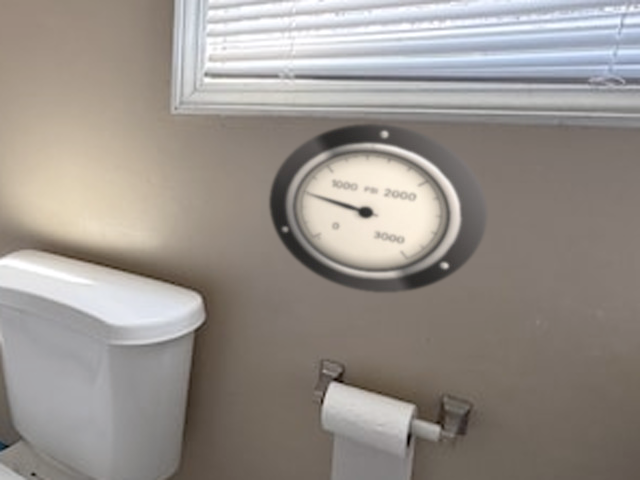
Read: 600,psi
